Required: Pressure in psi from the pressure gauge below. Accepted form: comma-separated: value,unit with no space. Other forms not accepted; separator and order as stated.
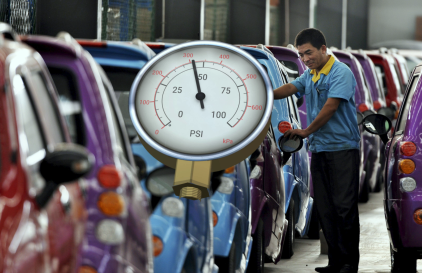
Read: 45,psi
